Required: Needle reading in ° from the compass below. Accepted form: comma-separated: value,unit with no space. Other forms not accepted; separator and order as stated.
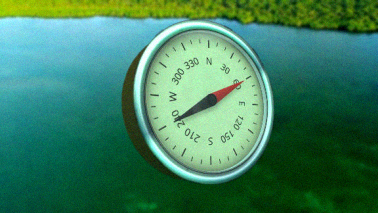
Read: 60,°
